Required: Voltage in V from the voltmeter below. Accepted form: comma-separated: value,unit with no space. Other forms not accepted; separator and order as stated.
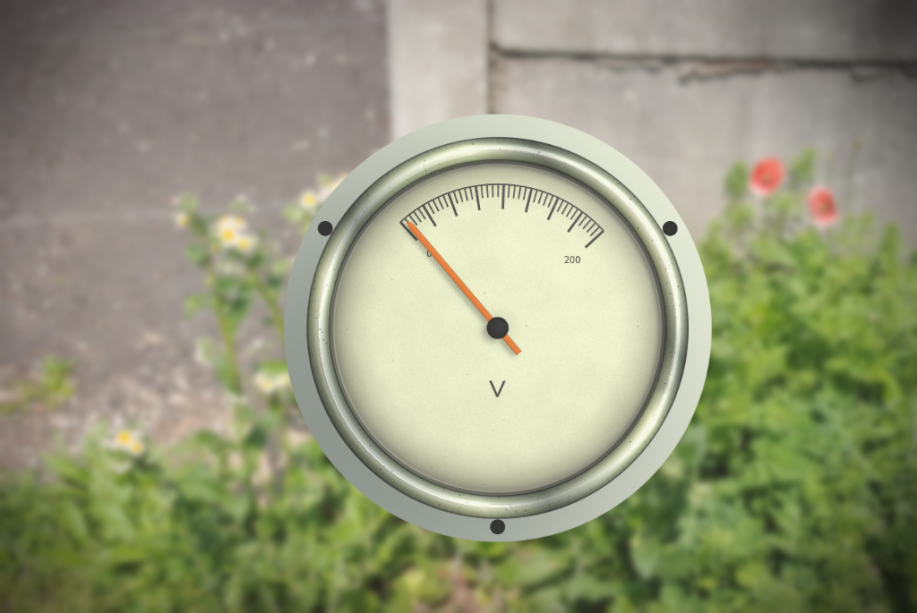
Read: 5,V
